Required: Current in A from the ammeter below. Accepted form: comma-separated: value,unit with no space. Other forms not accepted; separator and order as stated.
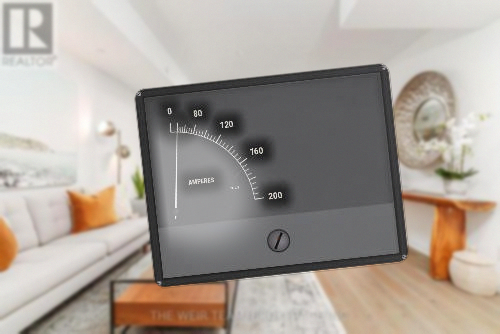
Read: 40,A
